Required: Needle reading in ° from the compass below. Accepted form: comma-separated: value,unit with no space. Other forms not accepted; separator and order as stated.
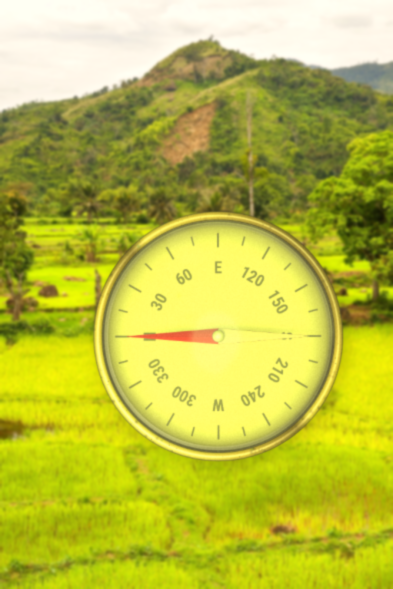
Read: 0,°
